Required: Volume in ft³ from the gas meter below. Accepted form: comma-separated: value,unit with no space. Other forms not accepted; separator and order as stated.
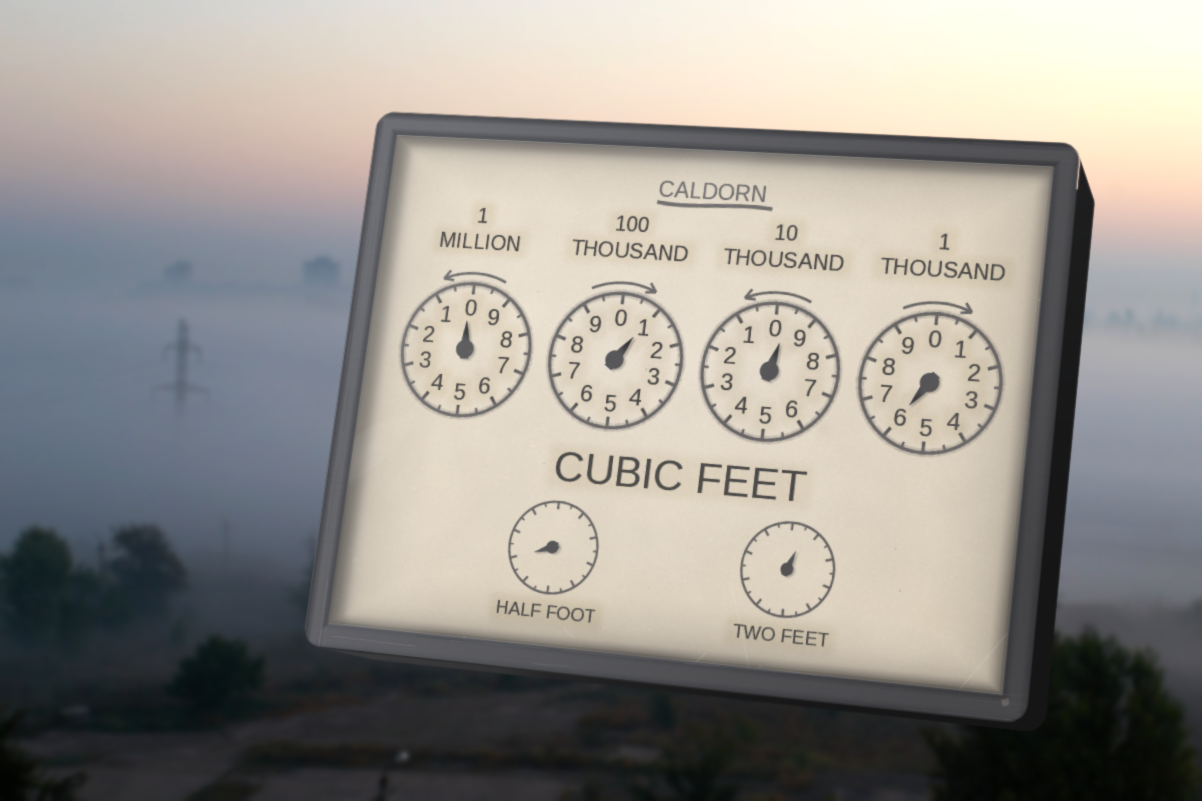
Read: 9600,ft³
